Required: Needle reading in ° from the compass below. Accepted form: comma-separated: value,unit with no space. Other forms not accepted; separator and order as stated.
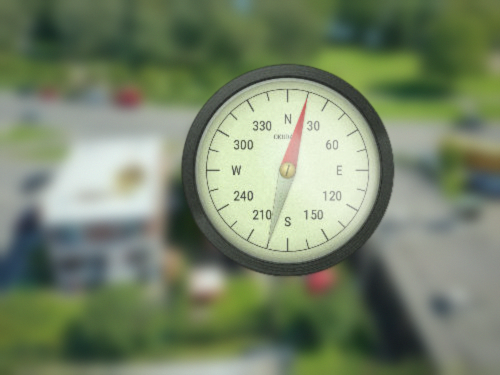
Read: 15,°
